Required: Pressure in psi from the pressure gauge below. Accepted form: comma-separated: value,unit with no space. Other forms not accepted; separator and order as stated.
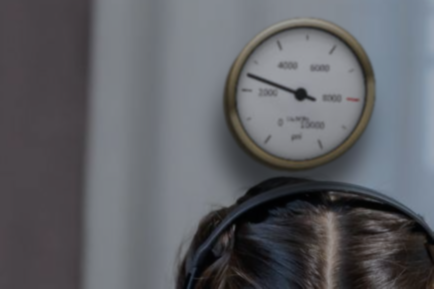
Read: 2500,psi
